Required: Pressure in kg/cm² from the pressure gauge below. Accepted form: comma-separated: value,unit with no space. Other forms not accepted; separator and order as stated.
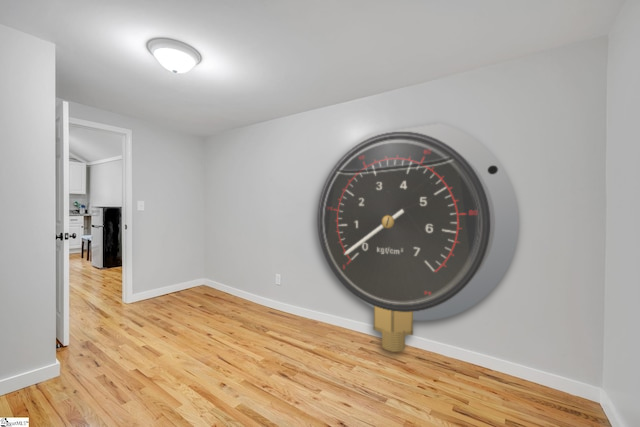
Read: 0.2,kg/cm²
